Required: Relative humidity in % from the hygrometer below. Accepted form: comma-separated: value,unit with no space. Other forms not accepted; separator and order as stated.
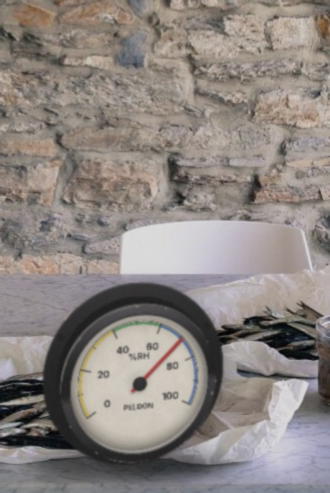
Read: 70,%
